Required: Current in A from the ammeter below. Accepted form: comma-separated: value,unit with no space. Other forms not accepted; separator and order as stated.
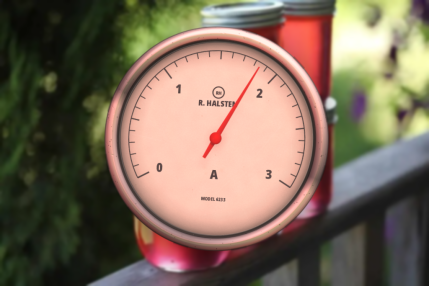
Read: 1.85,A
